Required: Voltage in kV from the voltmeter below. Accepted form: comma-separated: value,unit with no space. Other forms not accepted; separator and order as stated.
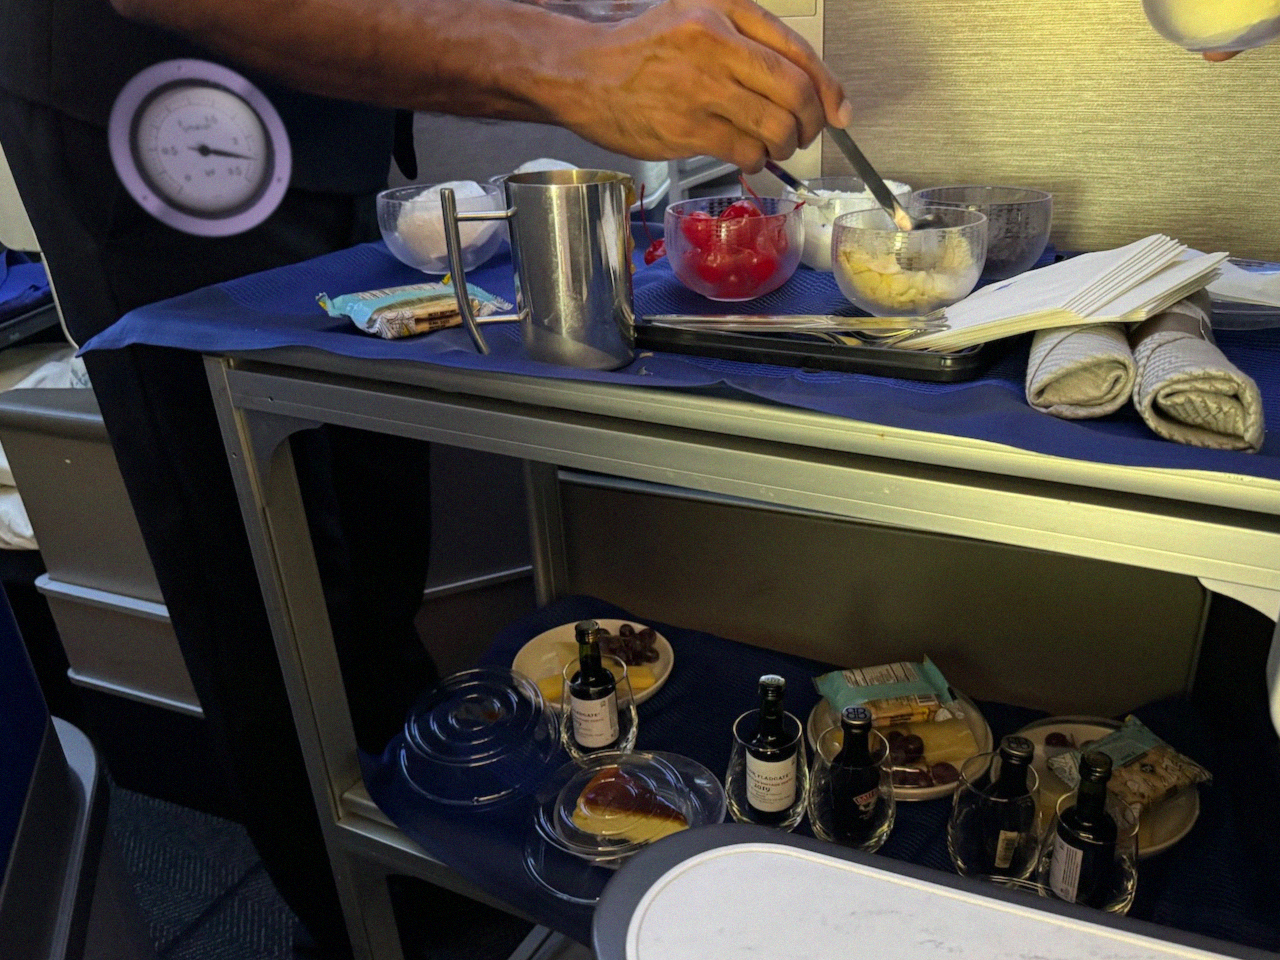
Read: 2.25,kV
